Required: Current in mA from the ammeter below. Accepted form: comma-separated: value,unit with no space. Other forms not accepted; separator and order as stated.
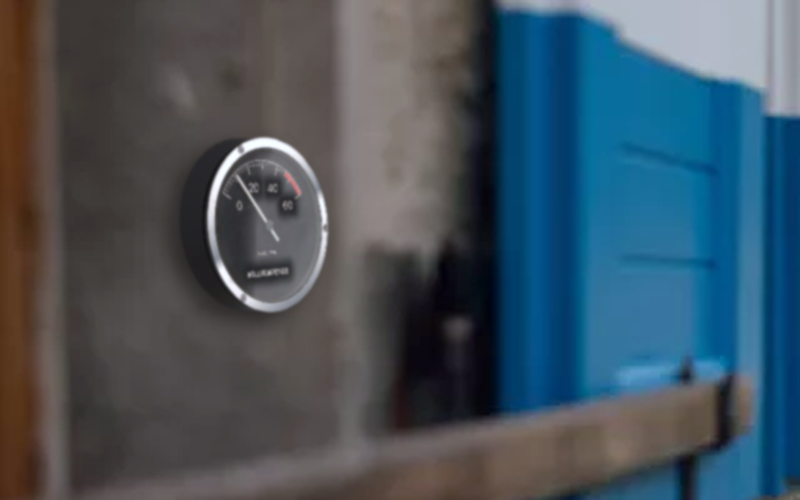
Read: 10,mA
